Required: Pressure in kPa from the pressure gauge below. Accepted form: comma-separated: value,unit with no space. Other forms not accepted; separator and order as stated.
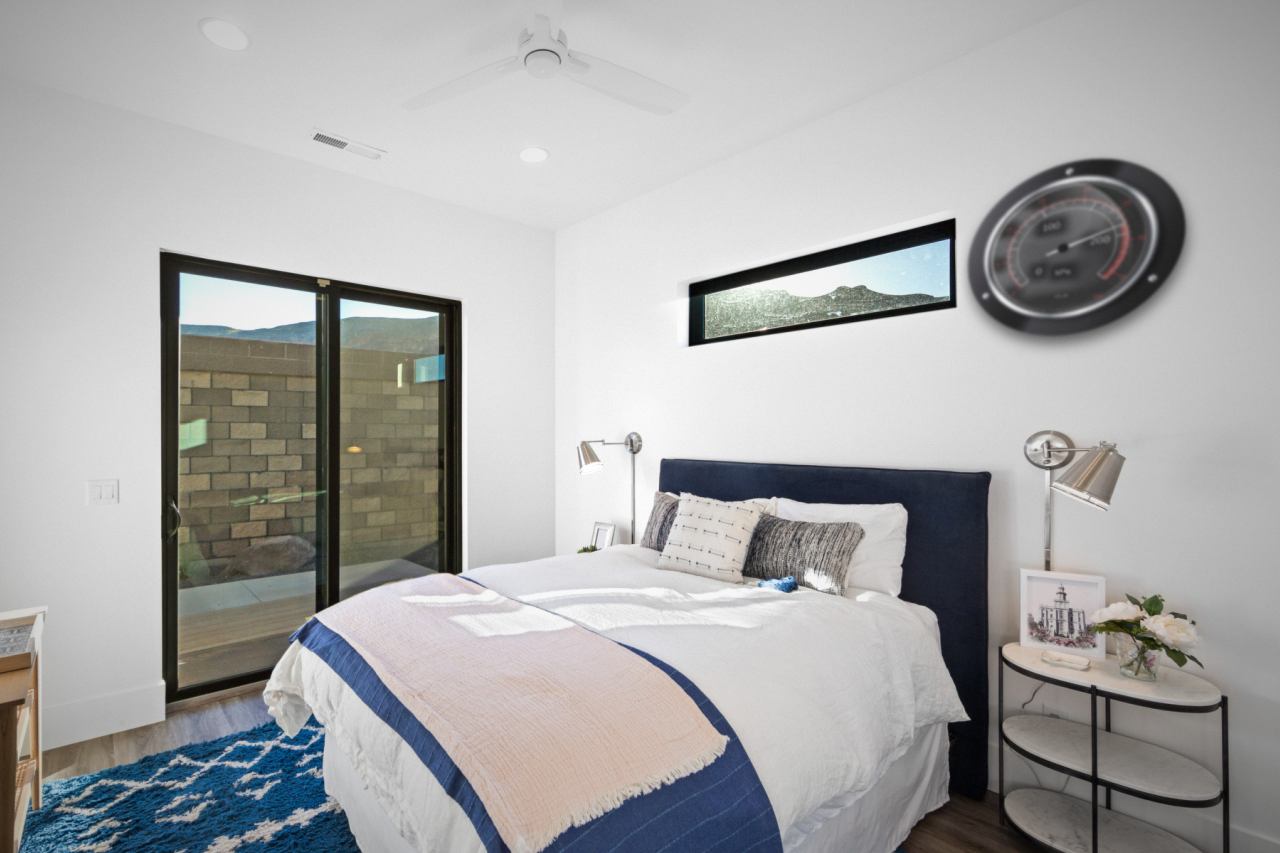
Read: 190,kPa
